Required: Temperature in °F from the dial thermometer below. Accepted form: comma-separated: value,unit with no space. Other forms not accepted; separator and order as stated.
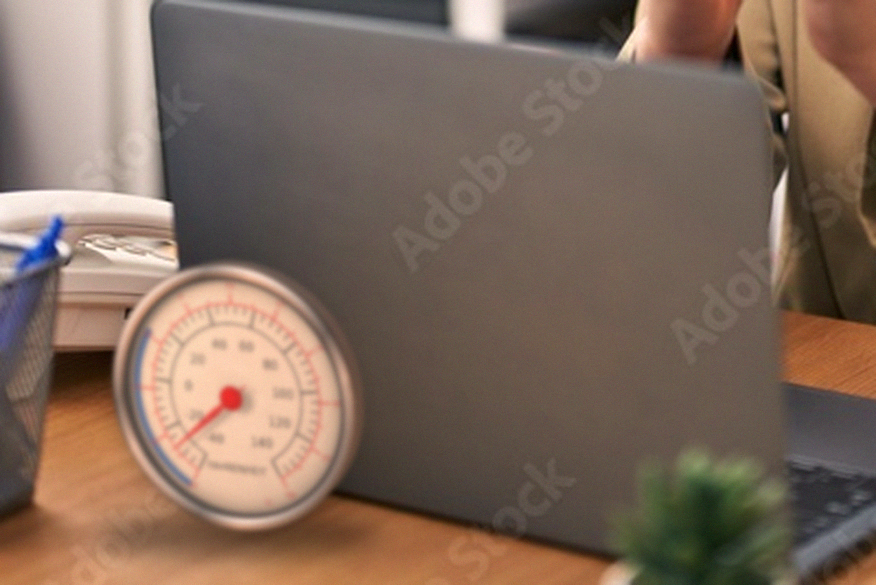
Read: -28,°F
